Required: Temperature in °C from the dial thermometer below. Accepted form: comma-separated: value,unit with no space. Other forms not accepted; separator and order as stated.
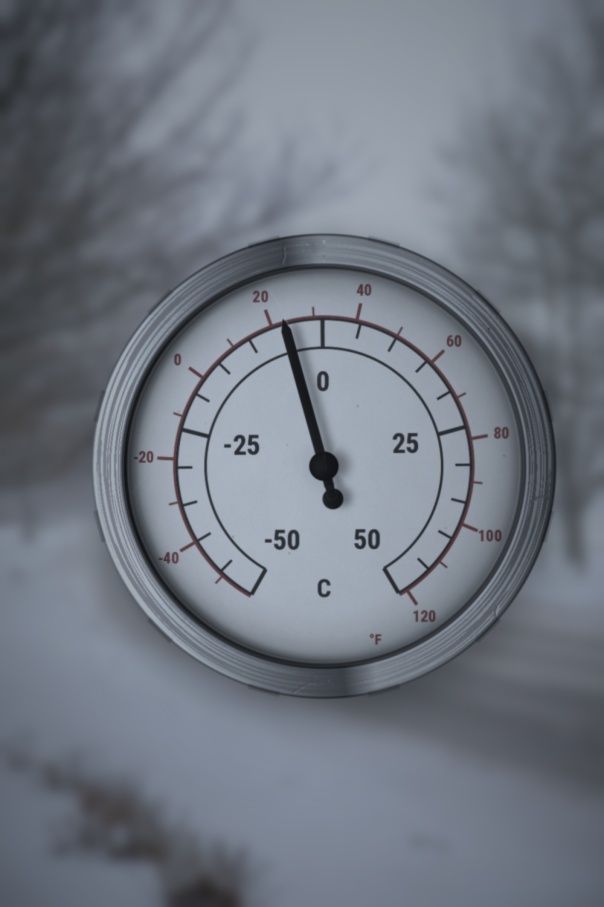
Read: -5,°C
